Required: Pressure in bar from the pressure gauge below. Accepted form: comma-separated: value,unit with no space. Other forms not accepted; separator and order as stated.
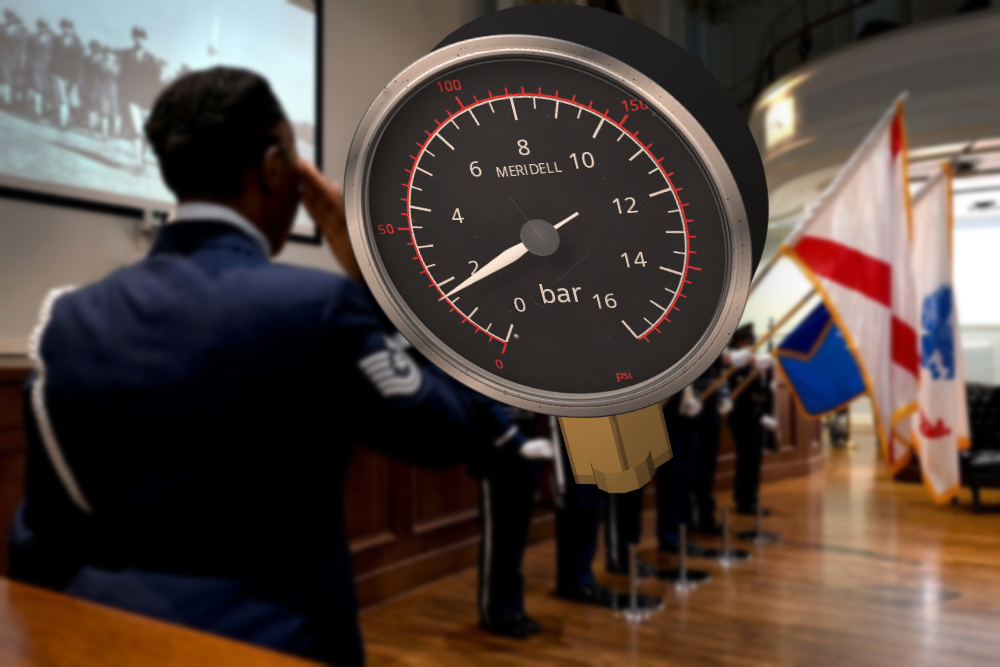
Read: 1.75,bar
